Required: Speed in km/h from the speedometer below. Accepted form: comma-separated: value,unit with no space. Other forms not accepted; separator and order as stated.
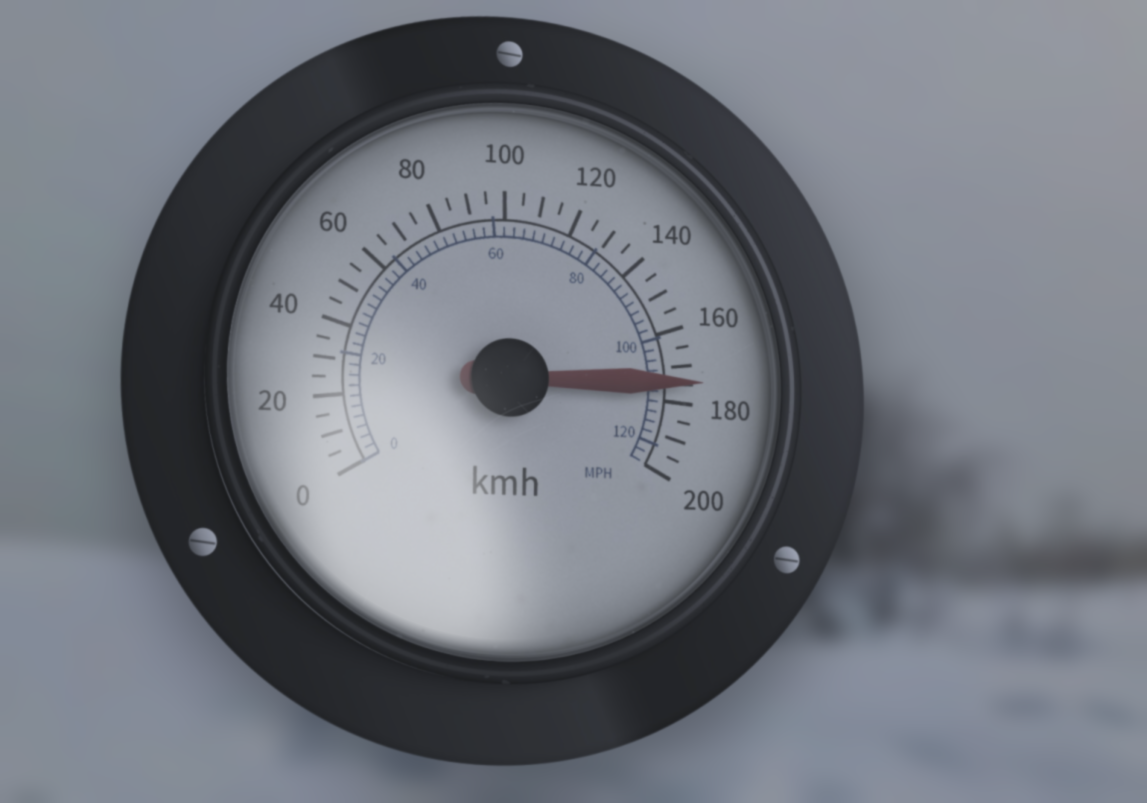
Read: 175,km/h
